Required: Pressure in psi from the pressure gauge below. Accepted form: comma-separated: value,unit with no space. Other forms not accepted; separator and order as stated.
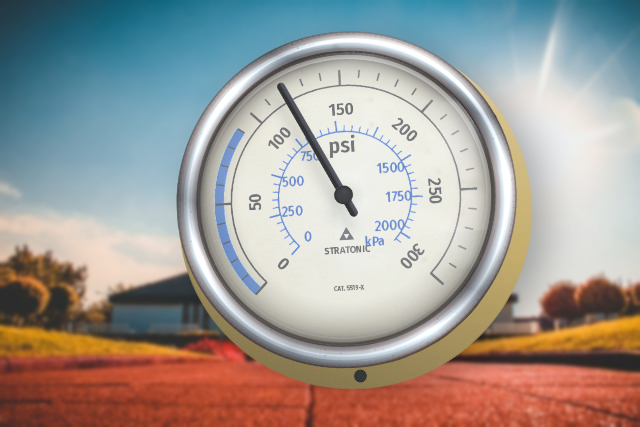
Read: 120,psi
